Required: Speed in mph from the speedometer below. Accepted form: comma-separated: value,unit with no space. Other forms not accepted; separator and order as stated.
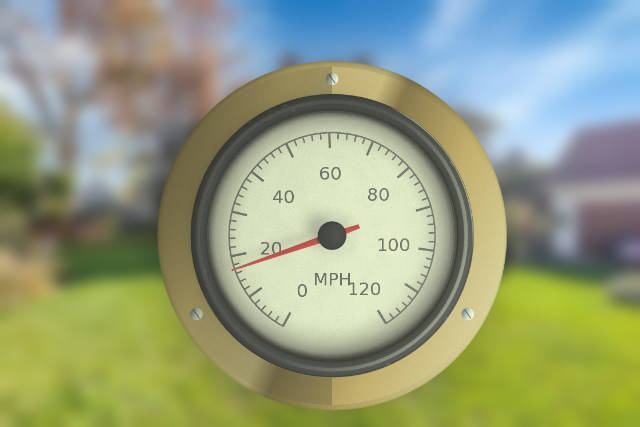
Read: 17,mph
